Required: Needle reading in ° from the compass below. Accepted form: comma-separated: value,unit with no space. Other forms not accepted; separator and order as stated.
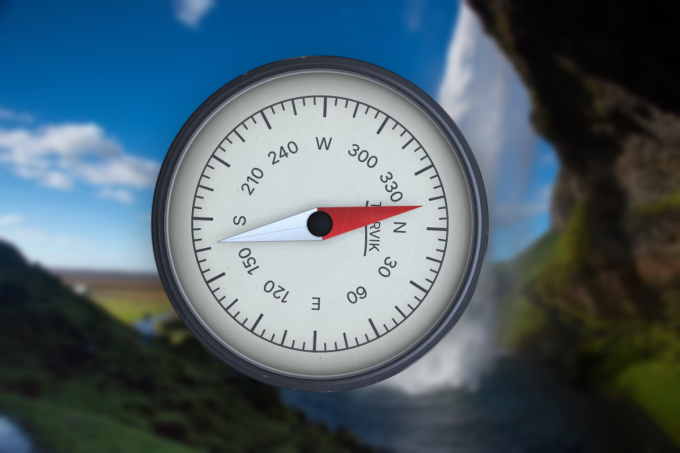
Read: 347.5,°
